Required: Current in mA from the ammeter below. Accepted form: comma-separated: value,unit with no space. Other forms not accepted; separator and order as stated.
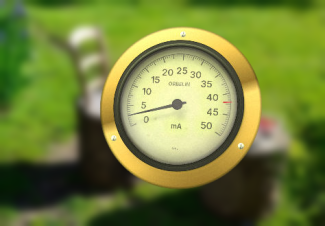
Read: 2.5,mA
